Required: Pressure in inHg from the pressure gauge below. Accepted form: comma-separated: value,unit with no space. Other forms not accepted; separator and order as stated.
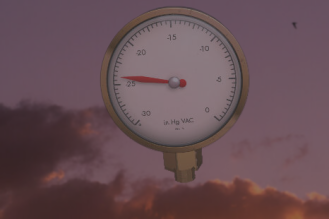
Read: -24,inHg
